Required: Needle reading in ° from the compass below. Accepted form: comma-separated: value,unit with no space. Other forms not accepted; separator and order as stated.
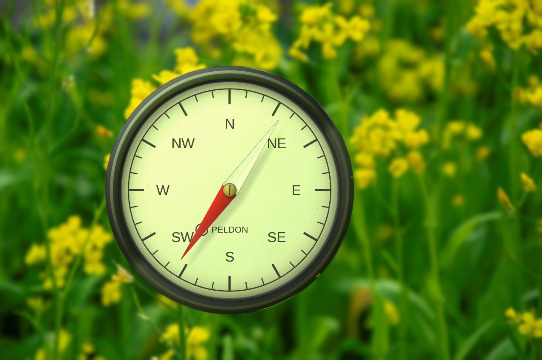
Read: 215,°
